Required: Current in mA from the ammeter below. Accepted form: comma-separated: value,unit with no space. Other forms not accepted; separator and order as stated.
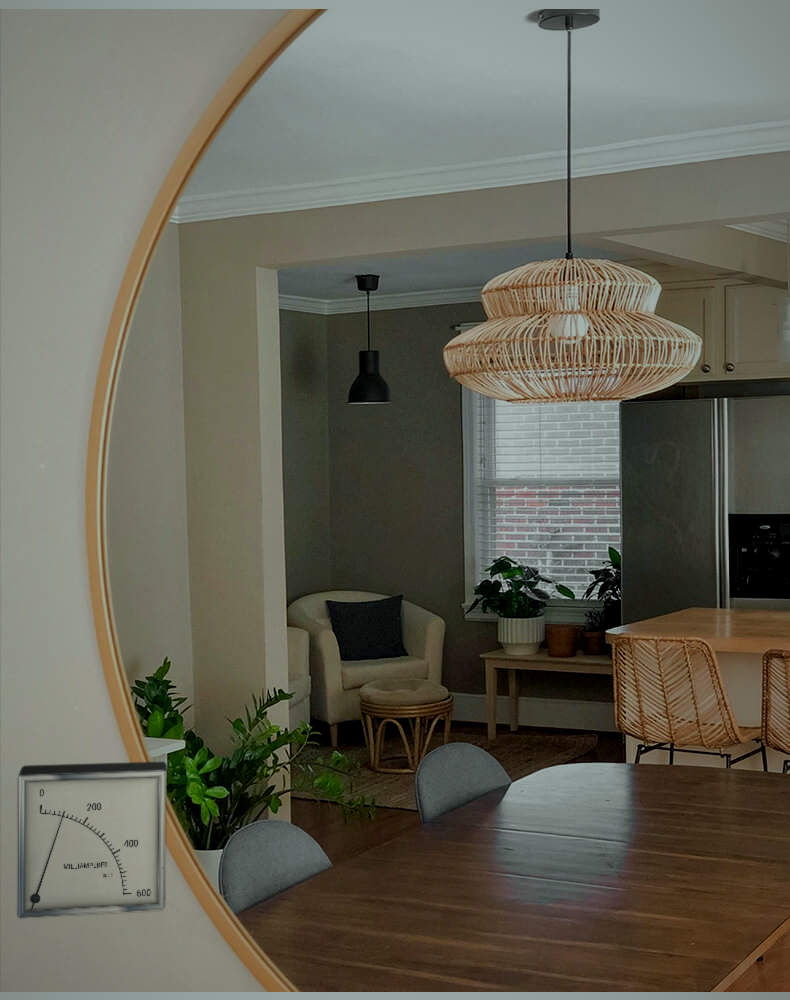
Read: 100,mA
